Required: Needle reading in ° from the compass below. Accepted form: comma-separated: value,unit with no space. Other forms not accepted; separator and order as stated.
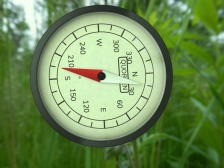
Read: 195,°
